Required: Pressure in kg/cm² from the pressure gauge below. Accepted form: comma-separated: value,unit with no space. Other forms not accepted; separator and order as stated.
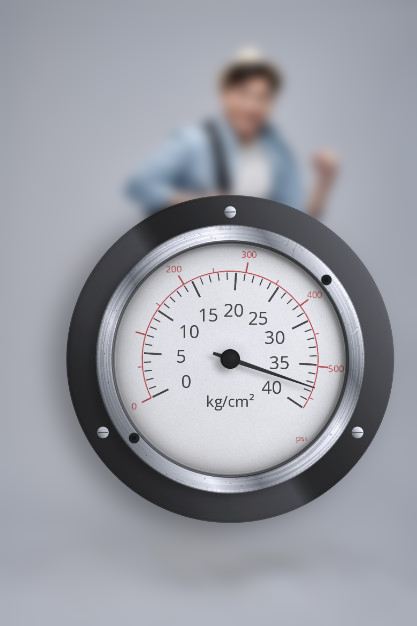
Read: 37.5,kg/cm²
